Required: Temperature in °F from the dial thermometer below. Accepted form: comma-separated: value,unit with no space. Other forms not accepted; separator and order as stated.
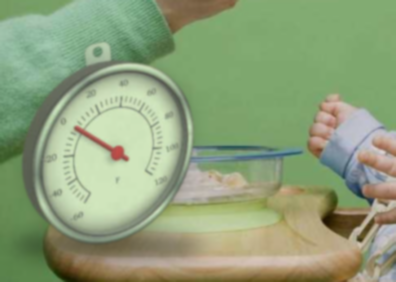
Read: 0,°F
